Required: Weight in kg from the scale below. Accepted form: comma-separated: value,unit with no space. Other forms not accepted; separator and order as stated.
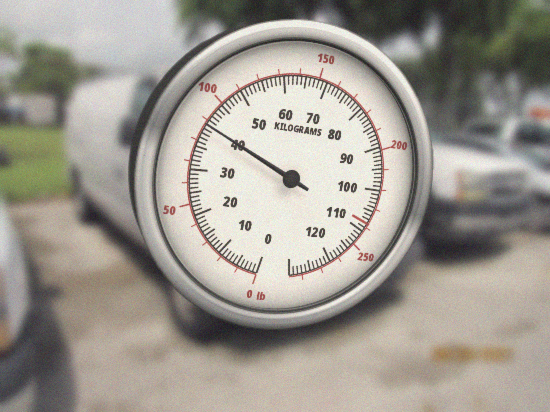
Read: 40,kg
